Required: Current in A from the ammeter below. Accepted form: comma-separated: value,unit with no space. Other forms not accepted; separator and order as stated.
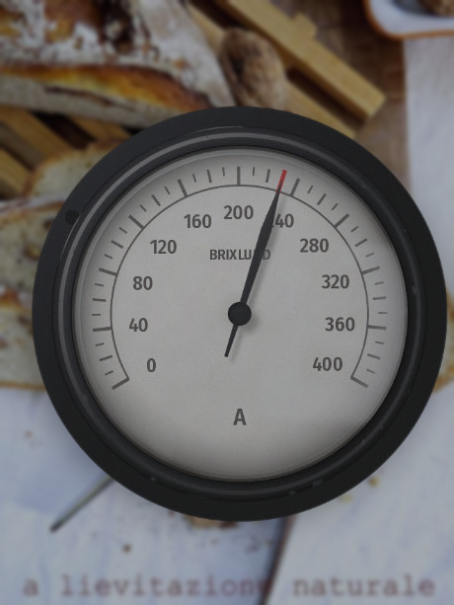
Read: 230,A
